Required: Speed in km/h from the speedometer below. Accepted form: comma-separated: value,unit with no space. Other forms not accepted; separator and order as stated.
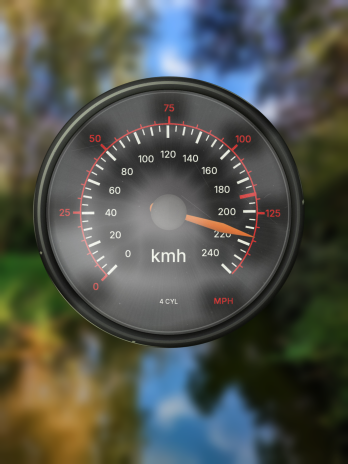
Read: 215,km/h
